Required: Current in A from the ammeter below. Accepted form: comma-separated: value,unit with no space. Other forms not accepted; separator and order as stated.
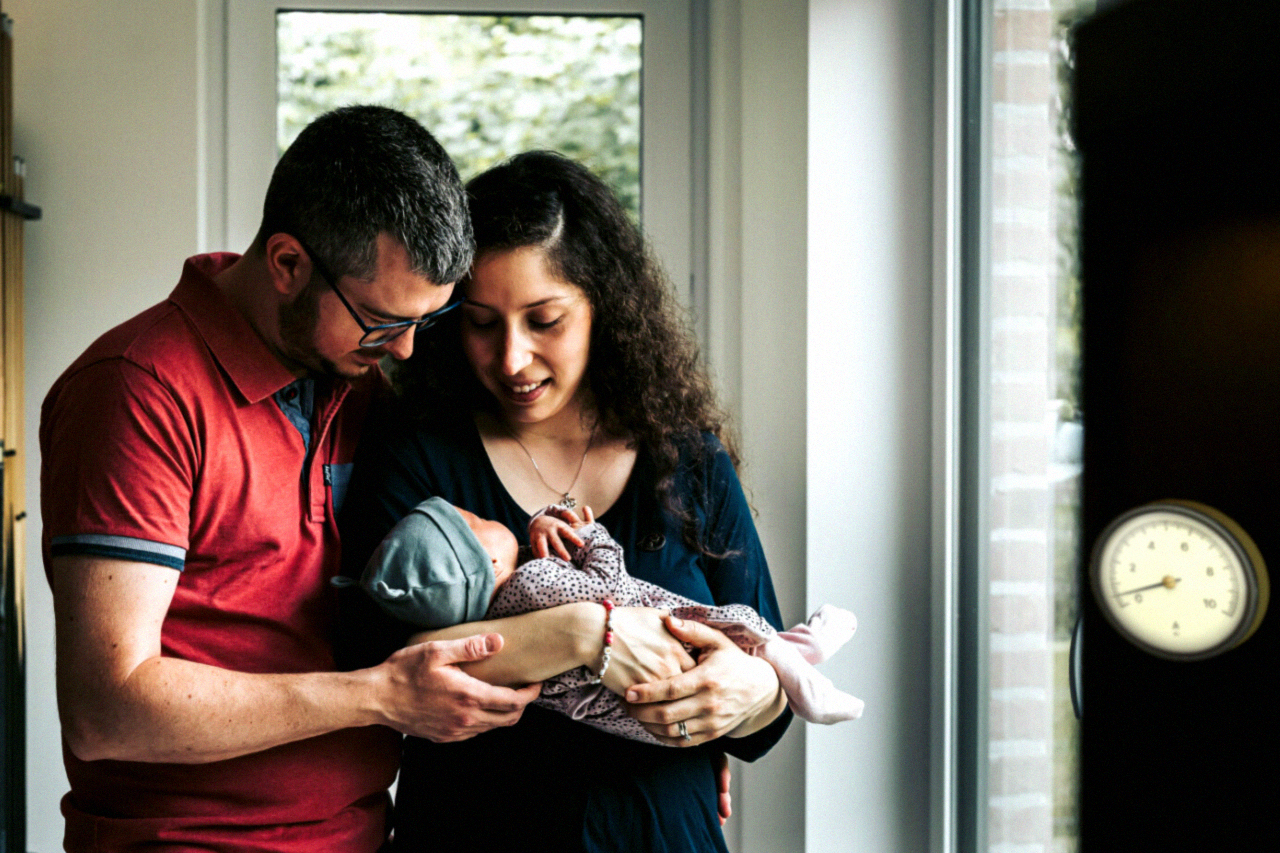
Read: 0.5,A
